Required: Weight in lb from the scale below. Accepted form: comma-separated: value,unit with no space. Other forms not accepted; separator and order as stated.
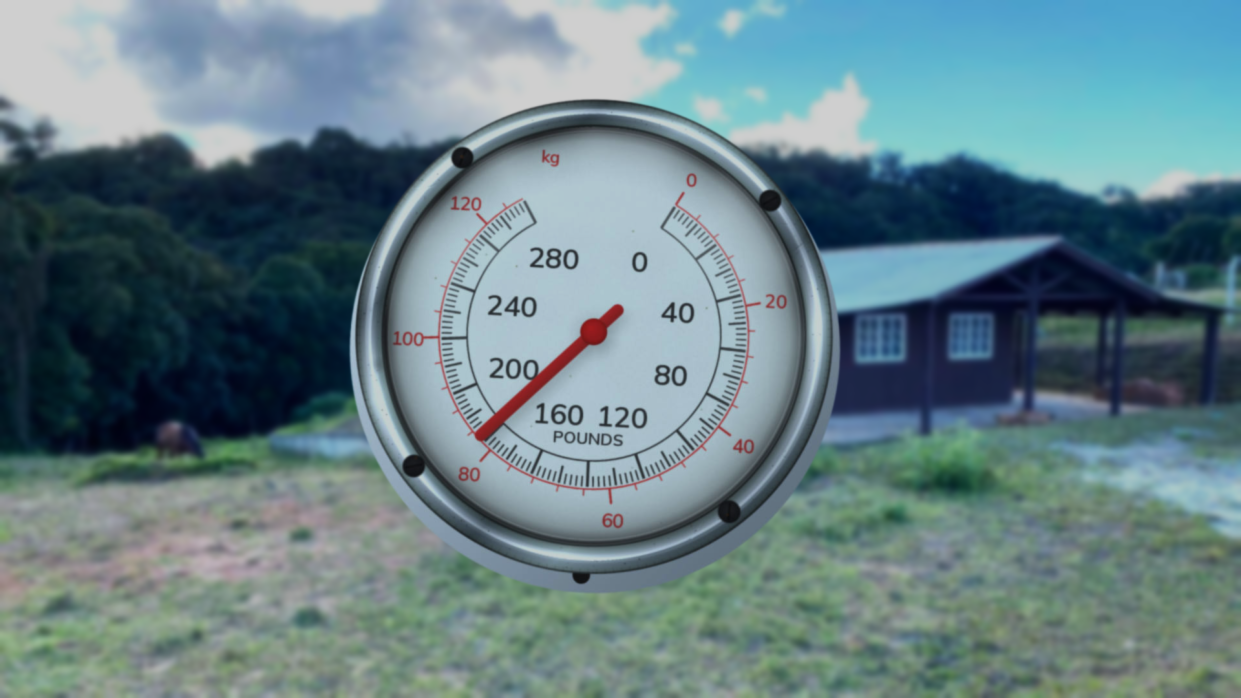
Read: 182,lb
